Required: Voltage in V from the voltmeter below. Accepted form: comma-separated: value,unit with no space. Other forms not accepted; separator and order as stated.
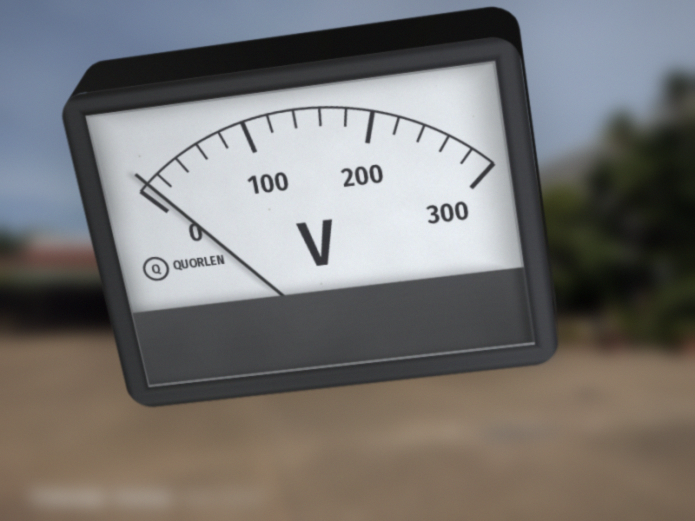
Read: 10,V
